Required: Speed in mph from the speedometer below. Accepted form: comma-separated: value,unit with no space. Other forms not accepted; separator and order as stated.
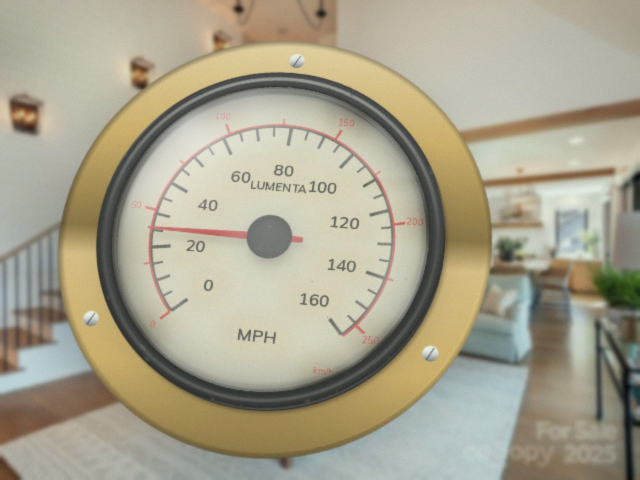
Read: 25,mph
